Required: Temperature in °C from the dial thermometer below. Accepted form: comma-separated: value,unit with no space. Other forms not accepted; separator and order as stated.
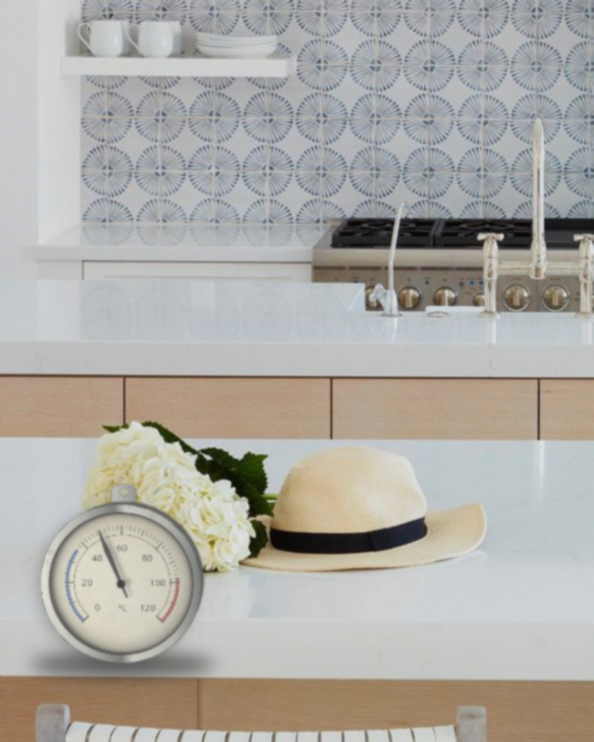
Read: 50,°C
